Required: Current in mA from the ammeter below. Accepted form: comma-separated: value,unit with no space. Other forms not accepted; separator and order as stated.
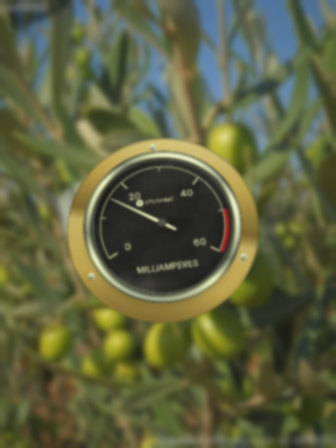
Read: 15,mA
